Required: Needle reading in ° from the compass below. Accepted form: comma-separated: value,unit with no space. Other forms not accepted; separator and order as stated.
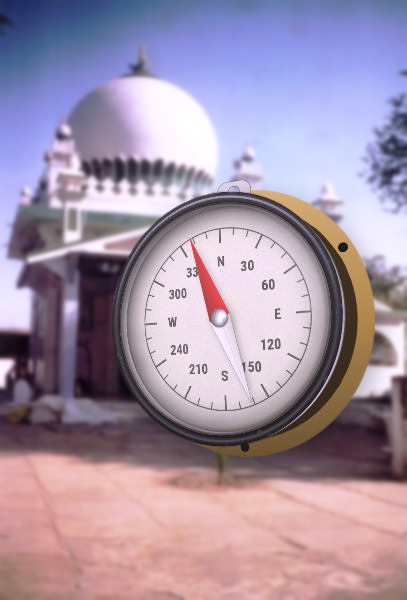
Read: 340,°
